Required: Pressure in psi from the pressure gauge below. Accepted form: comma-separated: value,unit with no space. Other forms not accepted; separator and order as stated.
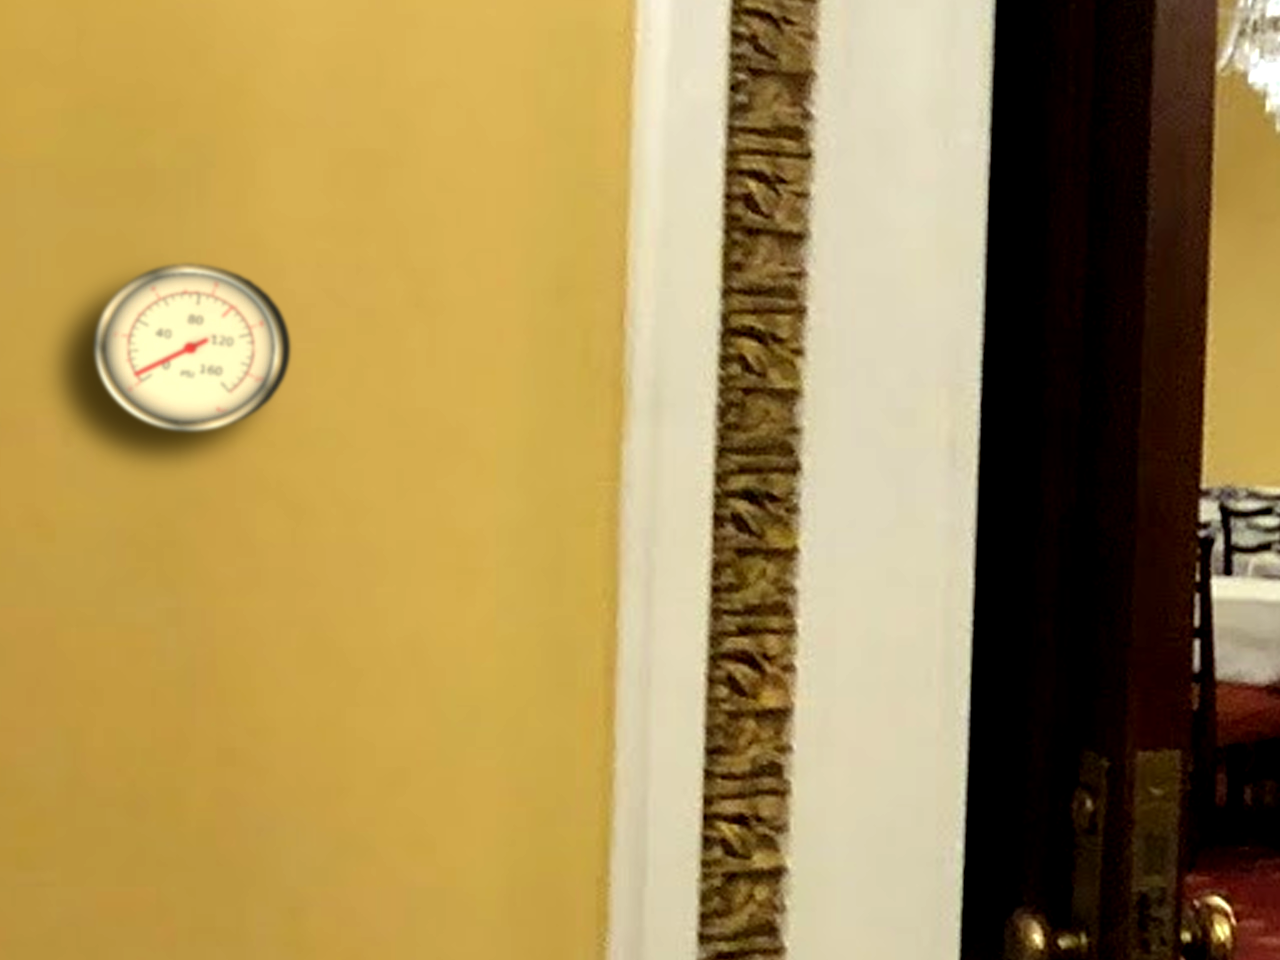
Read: 5,psi
